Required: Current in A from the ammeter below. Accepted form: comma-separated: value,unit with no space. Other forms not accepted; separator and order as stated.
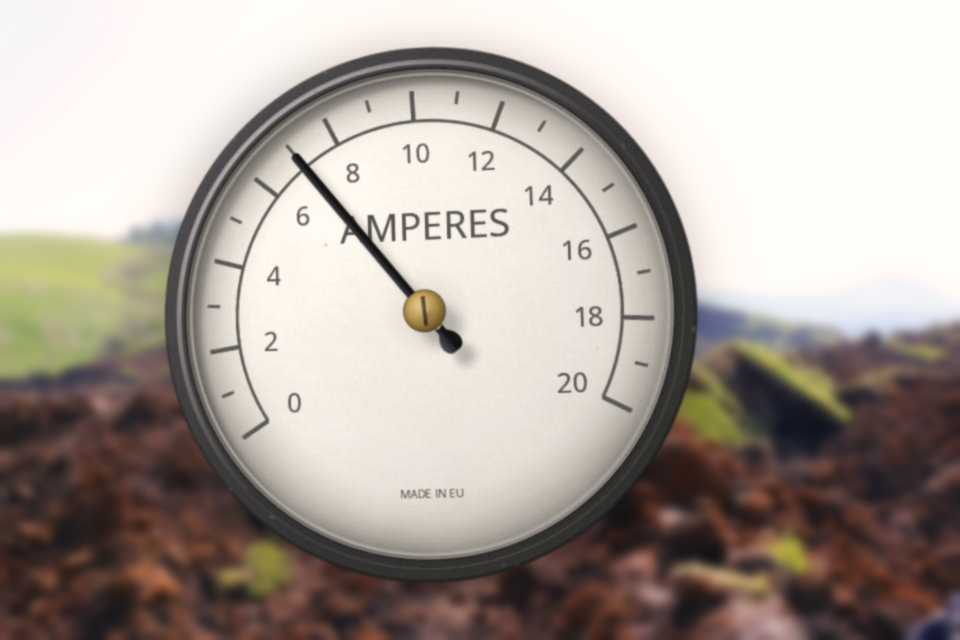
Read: 7,A
